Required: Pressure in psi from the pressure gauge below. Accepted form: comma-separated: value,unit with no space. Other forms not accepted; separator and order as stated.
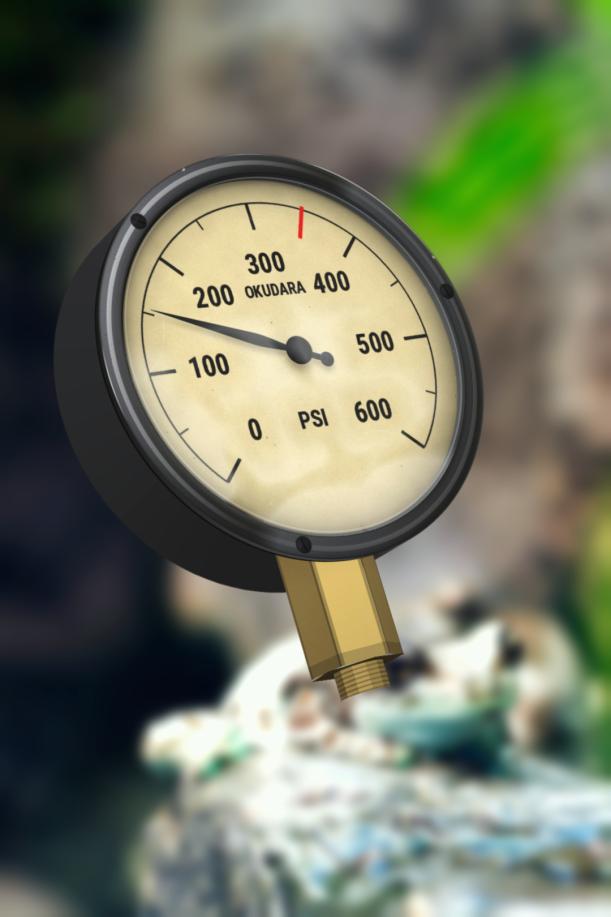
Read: 150,psi
